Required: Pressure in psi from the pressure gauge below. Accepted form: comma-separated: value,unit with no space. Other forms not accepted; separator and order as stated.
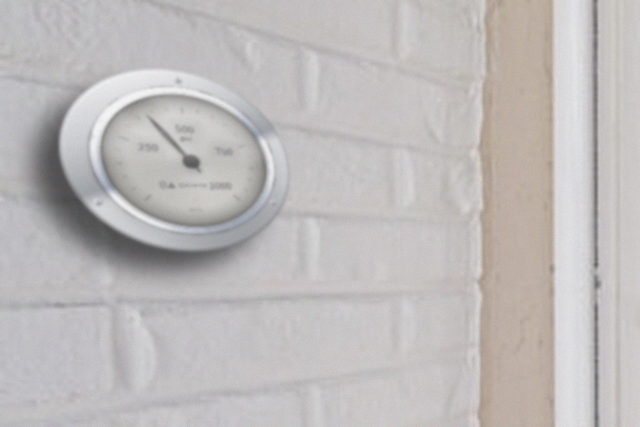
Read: 375,psi
